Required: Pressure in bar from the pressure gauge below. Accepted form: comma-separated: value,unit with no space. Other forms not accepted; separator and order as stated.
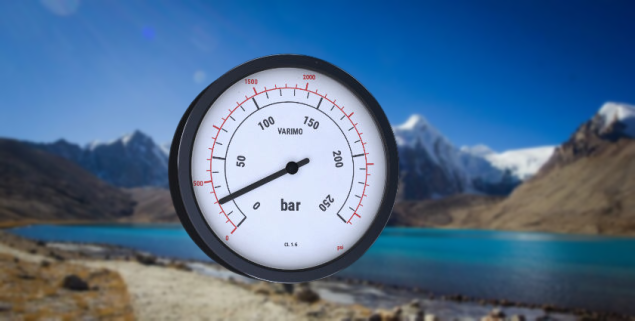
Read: 20,bar
